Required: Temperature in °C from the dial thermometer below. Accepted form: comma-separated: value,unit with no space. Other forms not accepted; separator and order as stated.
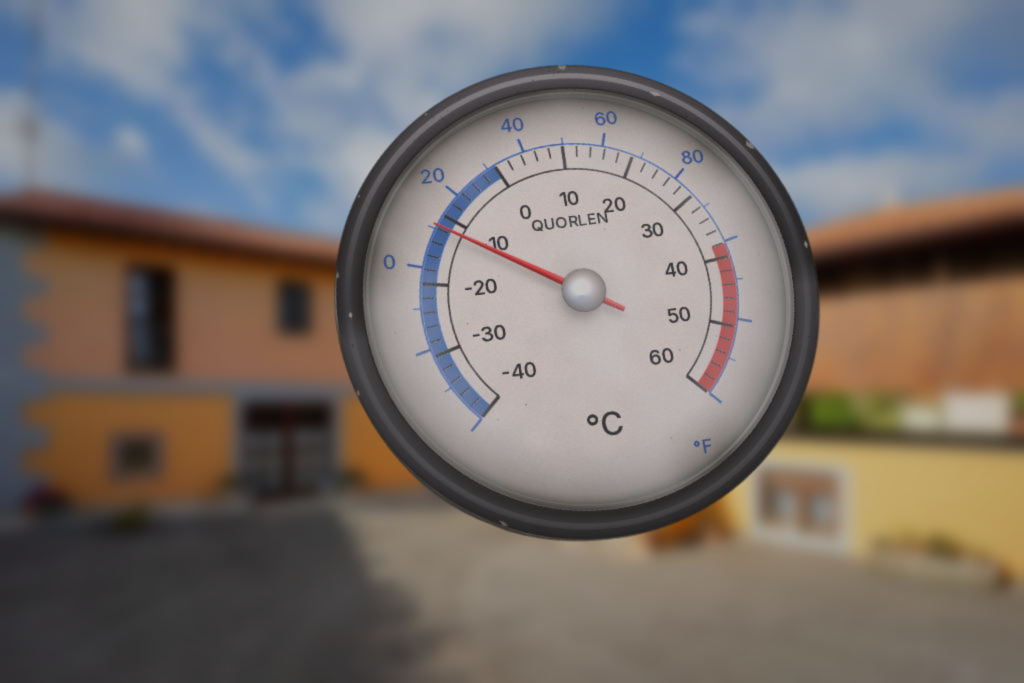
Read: -12,°C
